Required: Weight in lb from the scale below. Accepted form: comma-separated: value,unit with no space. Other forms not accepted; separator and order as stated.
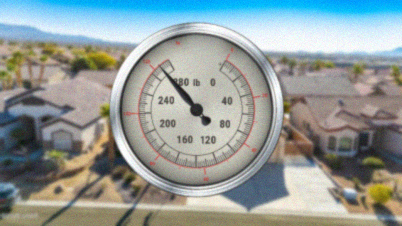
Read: 270,lb
